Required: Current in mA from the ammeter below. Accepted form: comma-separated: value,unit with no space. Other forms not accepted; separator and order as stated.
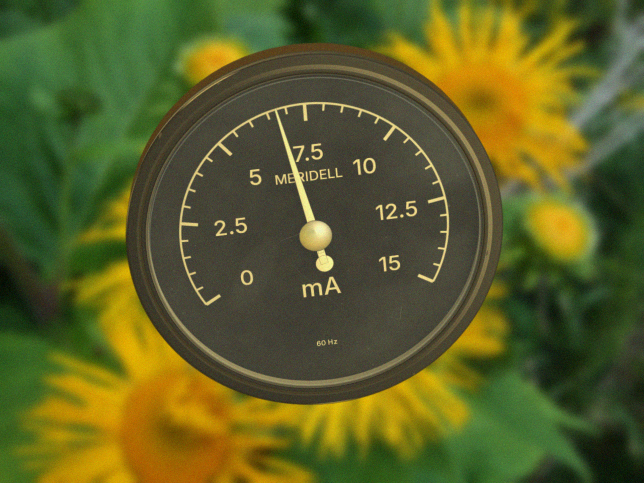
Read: 6.75,mA
